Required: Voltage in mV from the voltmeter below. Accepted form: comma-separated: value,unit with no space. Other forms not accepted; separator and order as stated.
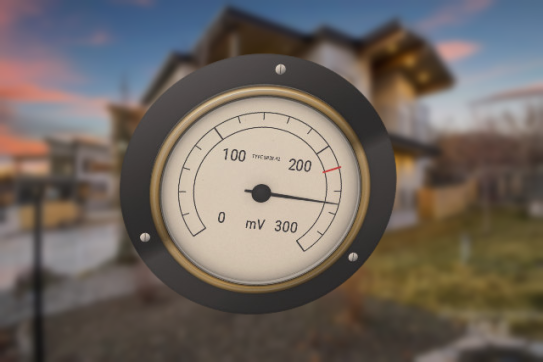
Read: 250,mV
